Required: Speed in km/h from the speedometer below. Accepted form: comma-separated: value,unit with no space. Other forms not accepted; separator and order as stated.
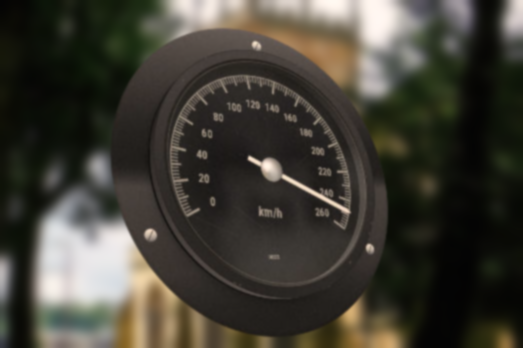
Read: 250,km/h
